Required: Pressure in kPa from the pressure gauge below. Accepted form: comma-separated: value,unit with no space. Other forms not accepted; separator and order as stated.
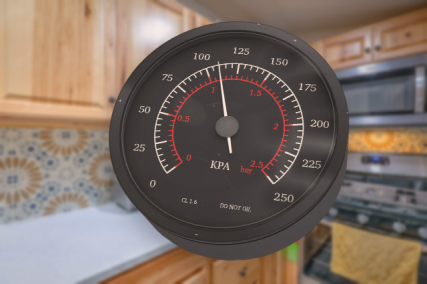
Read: 110,kPa
